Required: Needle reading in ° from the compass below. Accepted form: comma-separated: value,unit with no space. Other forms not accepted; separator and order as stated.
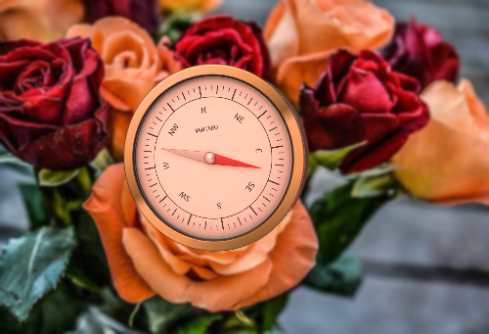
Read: 110,°
